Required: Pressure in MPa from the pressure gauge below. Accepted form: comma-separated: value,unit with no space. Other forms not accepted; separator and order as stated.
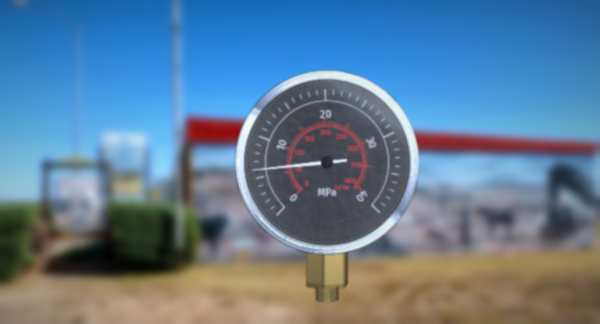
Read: 6,MPa
